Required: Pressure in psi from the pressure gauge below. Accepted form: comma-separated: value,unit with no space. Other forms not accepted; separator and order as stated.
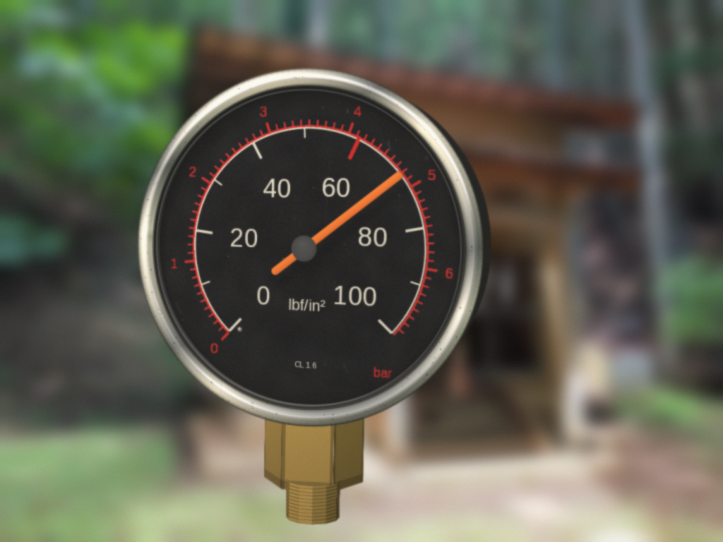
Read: 70,psi
